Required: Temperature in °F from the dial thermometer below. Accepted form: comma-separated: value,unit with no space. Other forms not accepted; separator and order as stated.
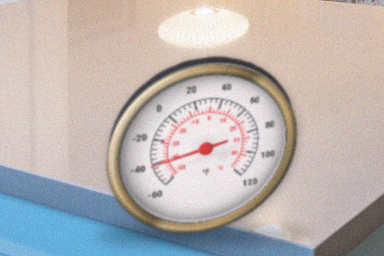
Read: -40,°F
